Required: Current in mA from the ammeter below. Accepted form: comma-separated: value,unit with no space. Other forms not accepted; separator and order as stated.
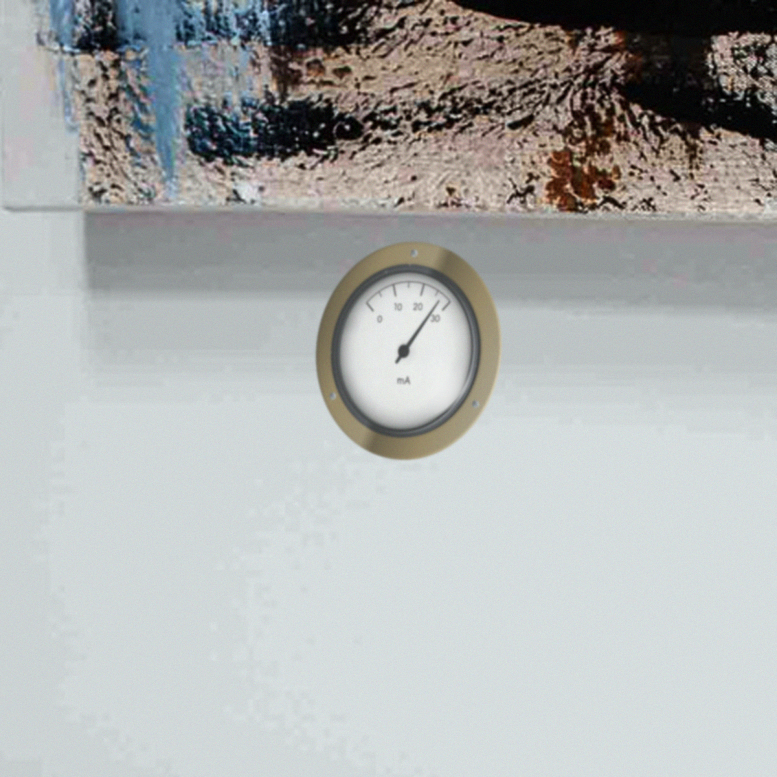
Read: 27.5,mA
